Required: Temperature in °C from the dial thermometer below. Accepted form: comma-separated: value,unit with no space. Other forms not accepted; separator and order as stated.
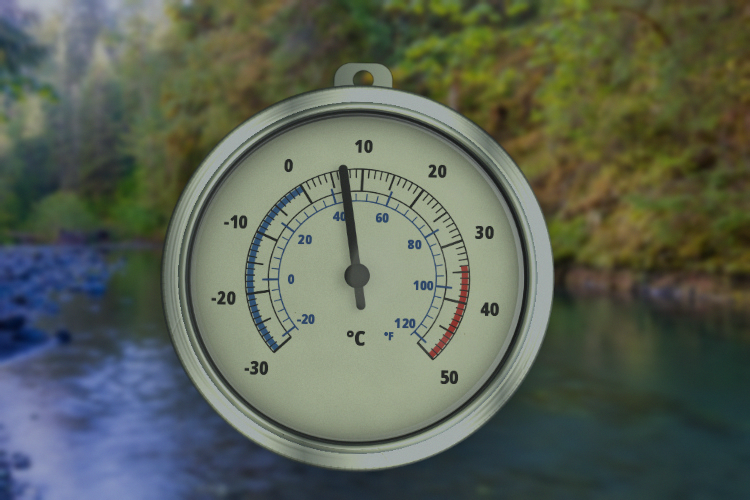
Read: 7,°C
